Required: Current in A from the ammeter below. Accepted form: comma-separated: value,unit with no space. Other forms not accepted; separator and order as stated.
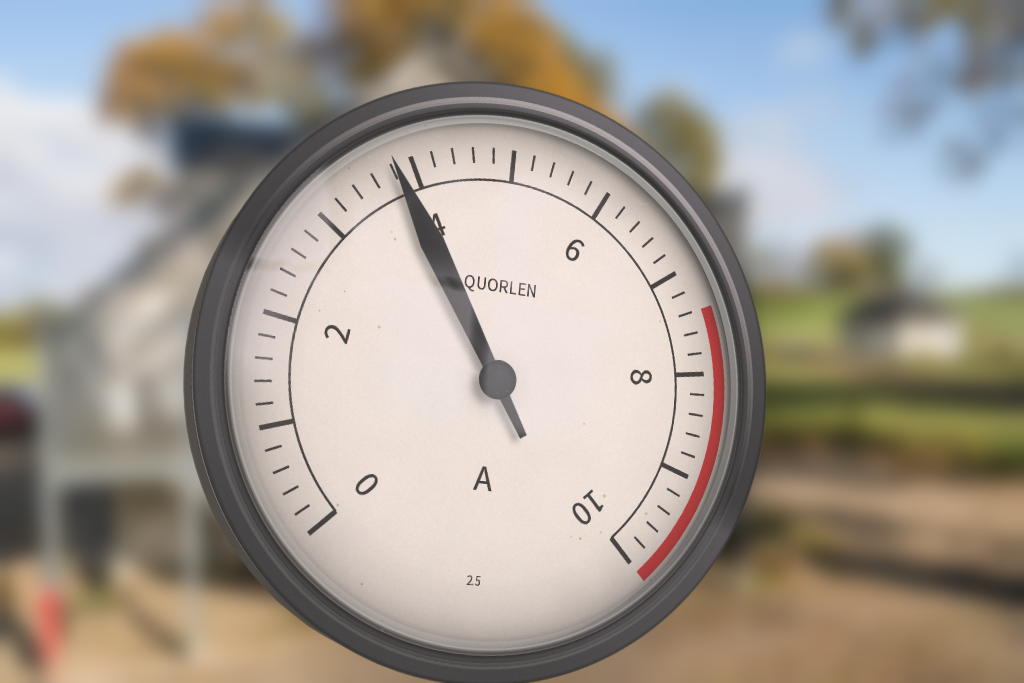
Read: 3.8,A
